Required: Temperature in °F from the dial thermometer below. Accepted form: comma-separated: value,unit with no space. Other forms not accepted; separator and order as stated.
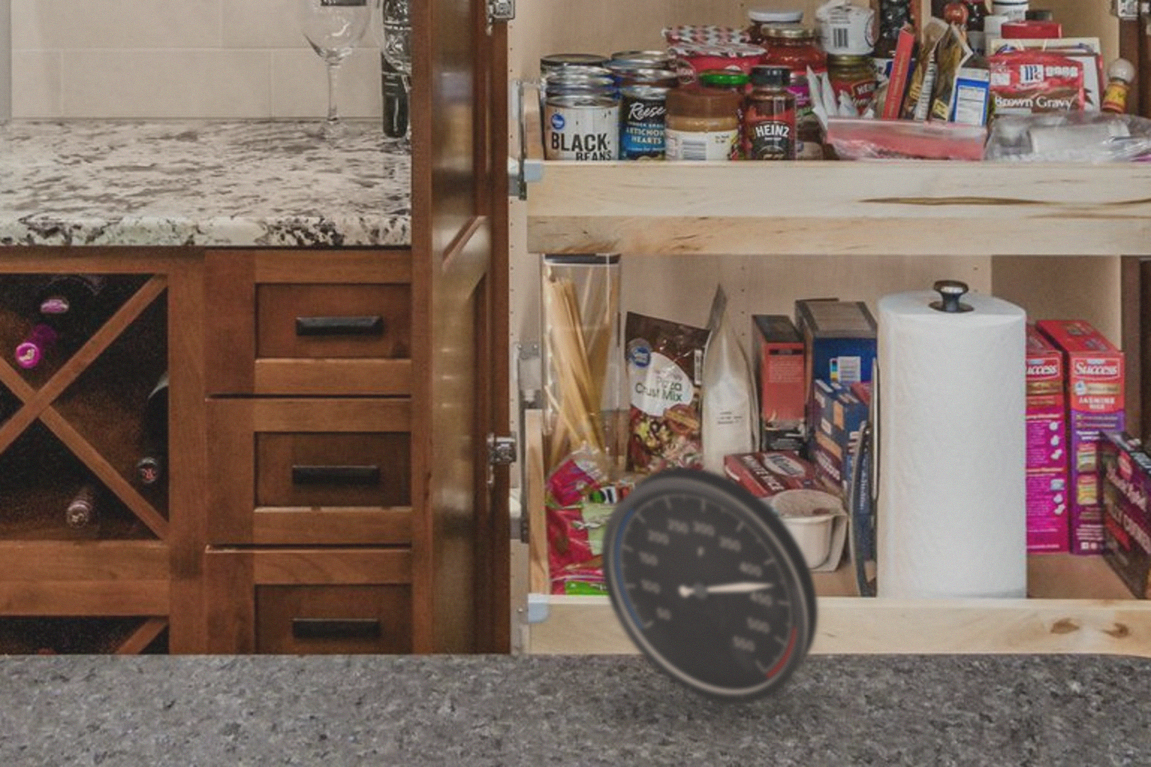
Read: 425,°F
